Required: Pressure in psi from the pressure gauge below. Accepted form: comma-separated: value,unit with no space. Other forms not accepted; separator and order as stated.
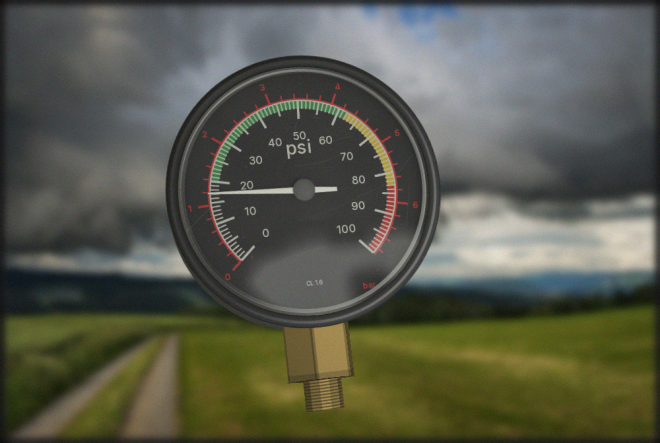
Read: 17,psi
